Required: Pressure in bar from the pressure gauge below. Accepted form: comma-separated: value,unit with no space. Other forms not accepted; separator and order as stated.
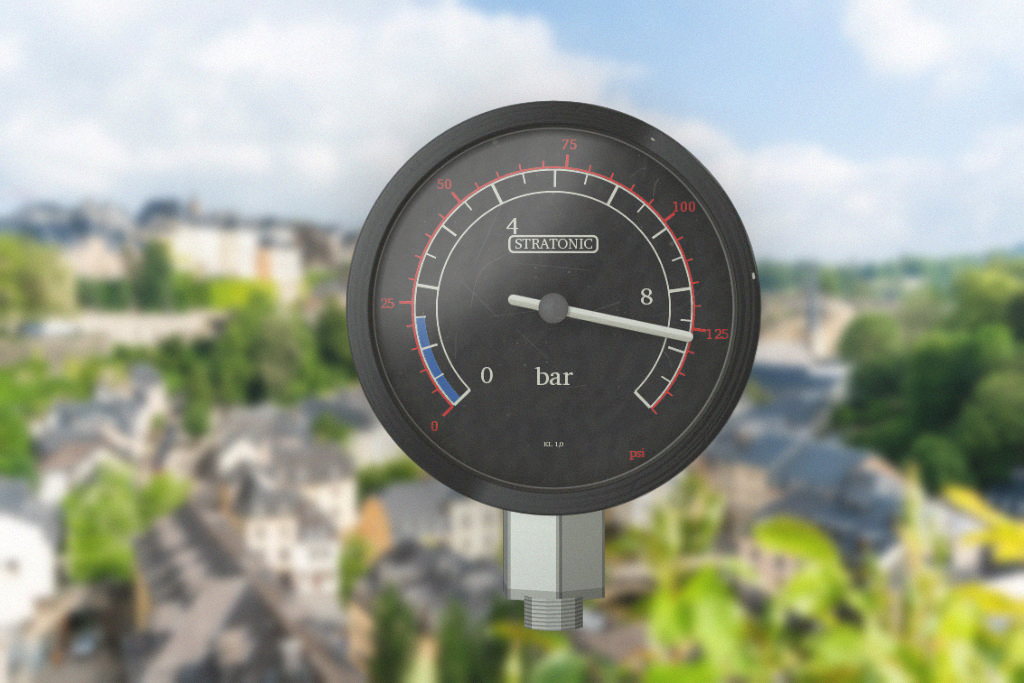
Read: 8.75,bar
